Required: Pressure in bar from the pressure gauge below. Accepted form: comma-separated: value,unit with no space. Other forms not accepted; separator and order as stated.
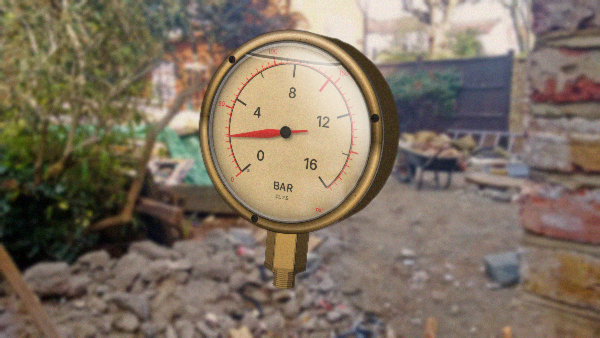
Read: 2,bar
